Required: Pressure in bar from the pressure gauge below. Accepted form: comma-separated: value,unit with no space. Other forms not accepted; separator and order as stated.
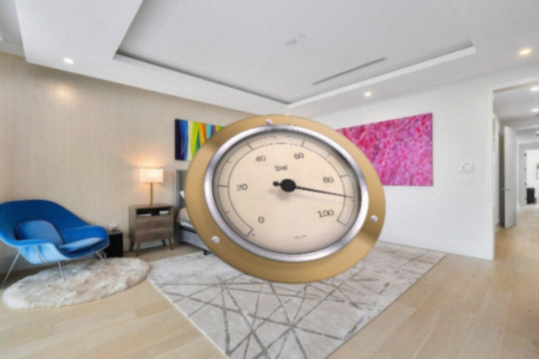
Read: 90,bar
